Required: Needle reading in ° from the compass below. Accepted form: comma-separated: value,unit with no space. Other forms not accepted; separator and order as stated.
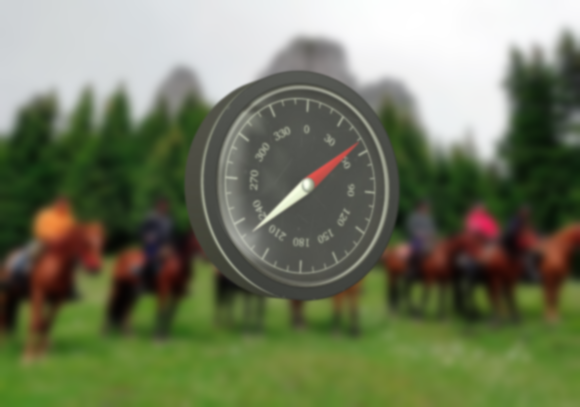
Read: 50,°
